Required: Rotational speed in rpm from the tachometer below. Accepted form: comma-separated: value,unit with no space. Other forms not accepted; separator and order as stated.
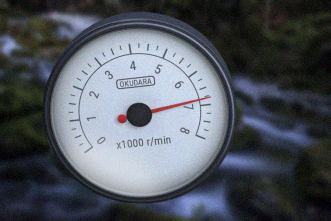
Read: 6750,rpm
